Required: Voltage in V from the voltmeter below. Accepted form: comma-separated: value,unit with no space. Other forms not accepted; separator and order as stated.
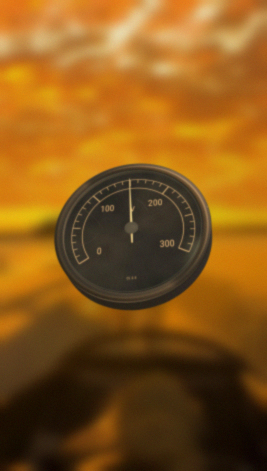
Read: 150,V
